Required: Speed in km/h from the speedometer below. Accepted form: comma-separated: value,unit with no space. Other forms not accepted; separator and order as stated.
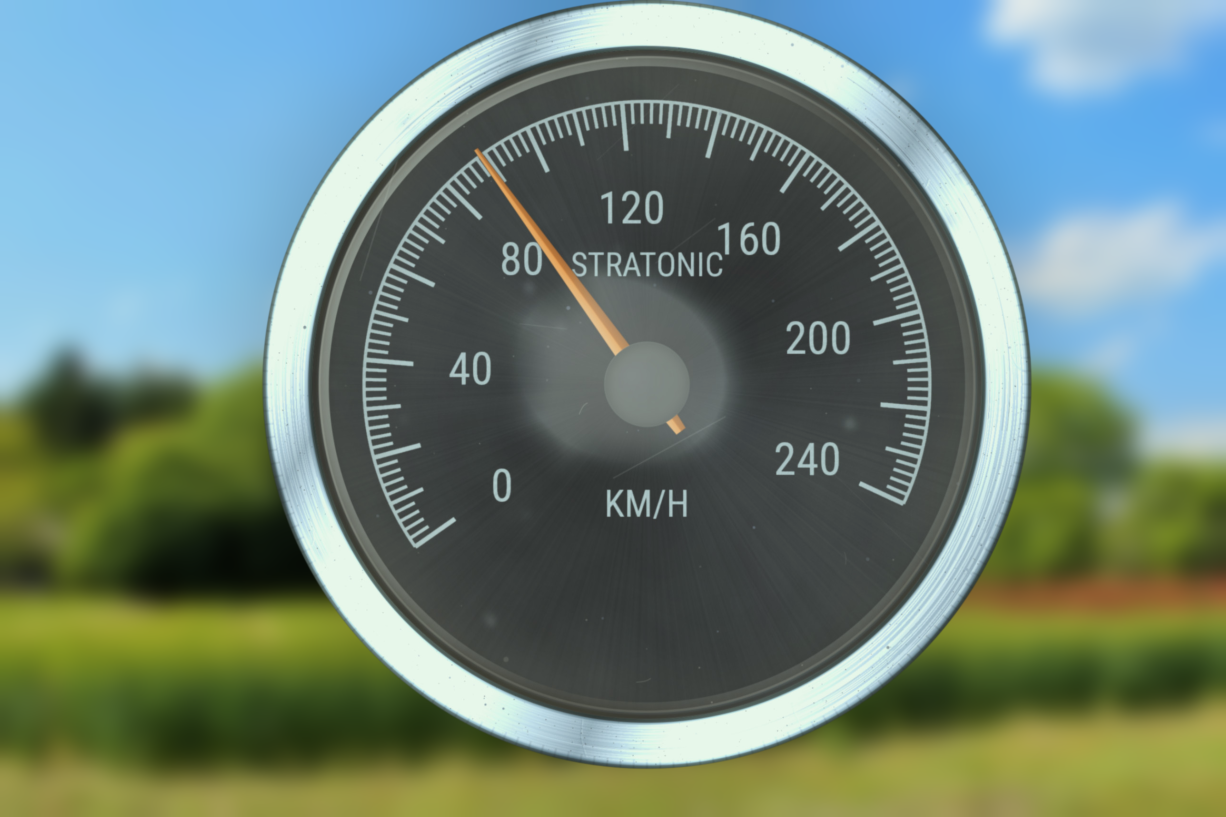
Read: 89,km/h
